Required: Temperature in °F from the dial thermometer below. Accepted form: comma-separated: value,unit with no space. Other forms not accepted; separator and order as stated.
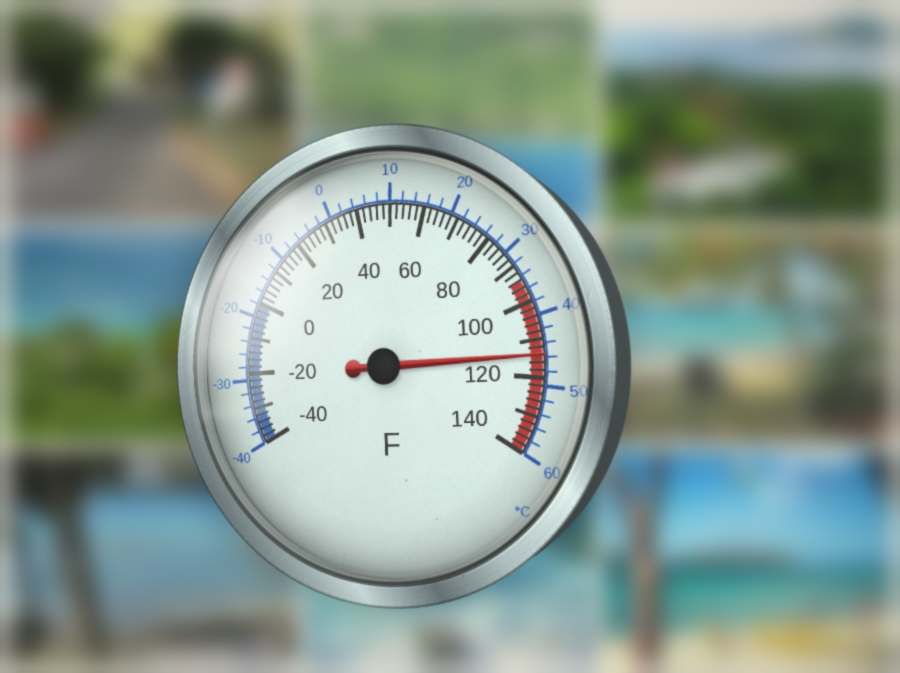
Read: 114,°F
